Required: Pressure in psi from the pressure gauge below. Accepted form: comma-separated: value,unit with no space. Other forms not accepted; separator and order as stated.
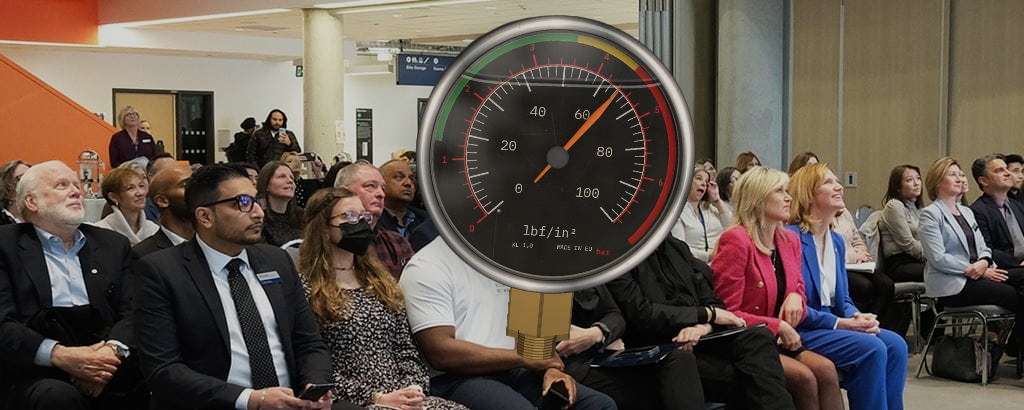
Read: 64,psi
